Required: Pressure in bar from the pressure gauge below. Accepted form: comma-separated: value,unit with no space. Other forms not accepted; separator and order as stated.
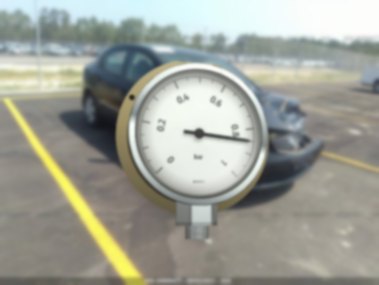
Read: 0.85,bar
